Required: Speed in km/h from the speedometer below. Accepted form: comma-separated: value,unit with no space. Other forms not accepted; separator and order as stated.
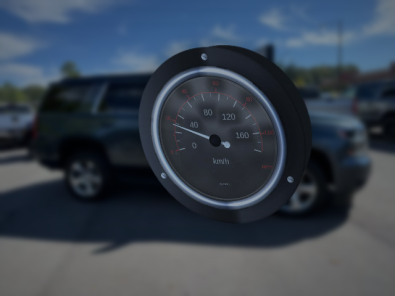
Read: 30,km/h
